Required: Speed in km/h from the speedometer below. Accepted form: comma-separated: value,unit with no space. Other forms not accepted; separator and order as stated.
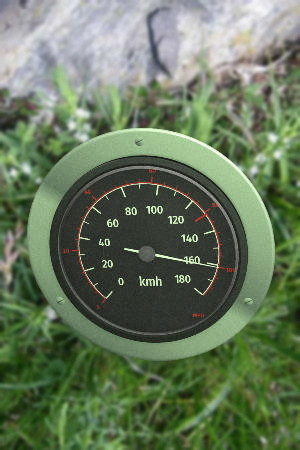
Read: 160,km/h
